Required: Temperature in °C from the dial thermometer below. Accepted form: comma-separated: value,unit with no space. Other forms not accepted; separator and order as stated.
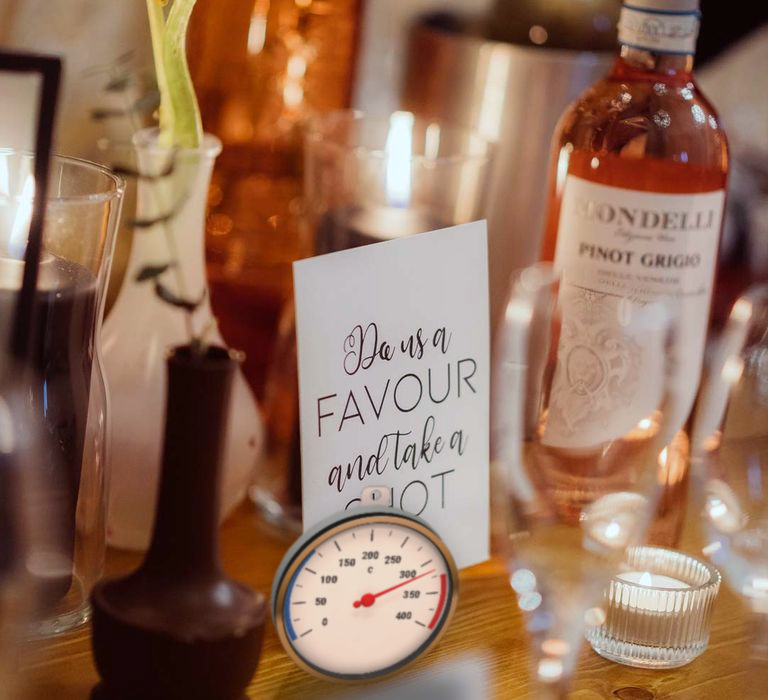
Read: 312.5,°C
